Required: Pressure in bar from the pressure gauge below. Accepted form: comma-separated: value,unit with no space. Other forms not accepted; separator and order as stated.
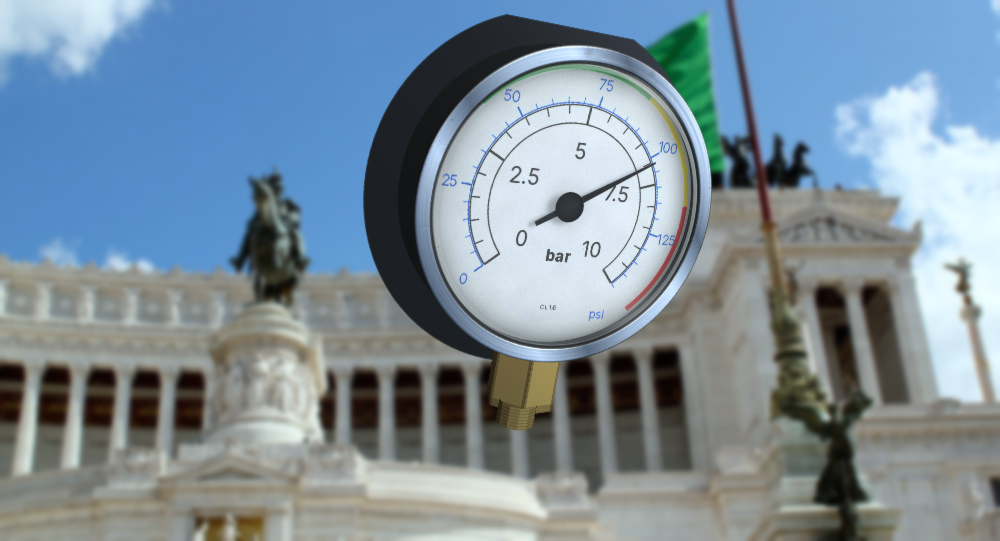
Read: 7,bar
